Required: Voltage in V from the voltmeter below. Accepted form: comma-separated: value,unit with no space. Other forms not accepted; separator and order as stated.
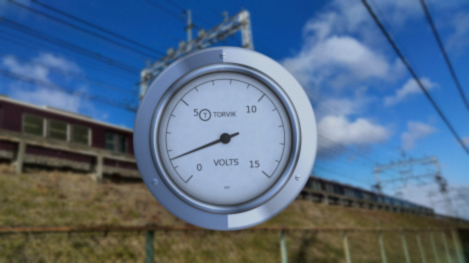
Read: 1.5,V
